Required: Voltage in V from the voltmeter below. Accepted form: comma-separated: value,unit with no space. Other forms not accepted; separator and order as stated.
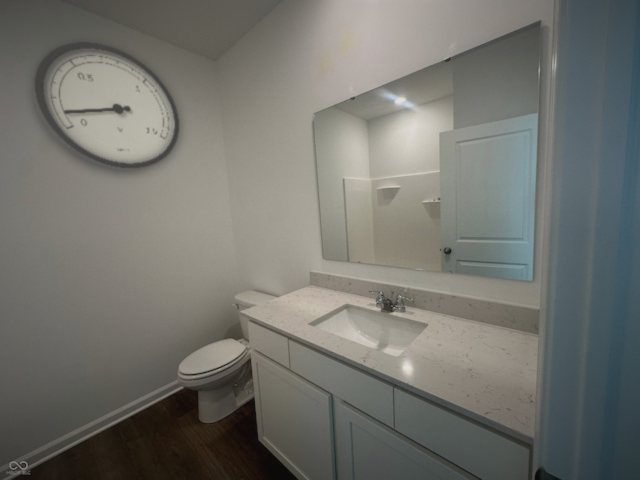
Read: 0.1,V
